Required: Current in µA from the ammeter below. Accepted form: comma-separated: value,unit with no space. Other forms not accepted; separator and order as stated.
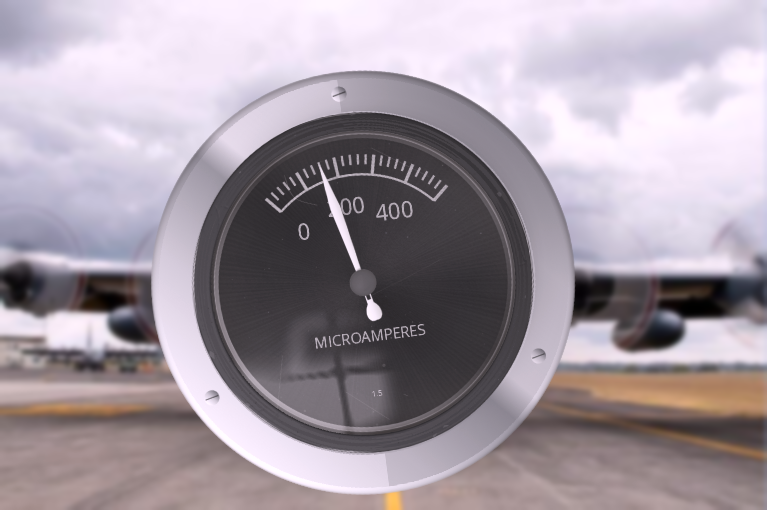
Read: 160,µA
